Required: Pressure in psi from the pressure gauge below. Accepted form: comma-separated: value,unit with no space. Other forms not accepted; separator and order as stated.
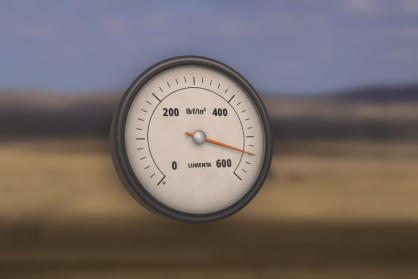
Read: 540,psi
